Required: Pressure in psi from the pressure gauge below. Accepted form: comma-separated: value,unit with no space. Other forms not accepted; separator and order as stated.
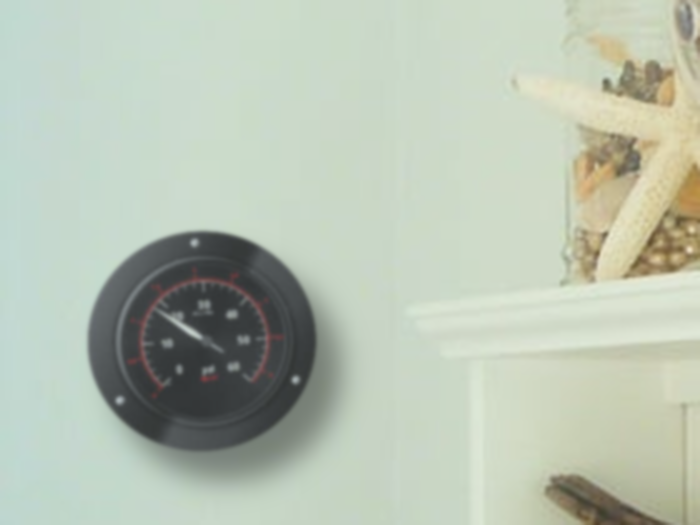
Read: 18,psi
